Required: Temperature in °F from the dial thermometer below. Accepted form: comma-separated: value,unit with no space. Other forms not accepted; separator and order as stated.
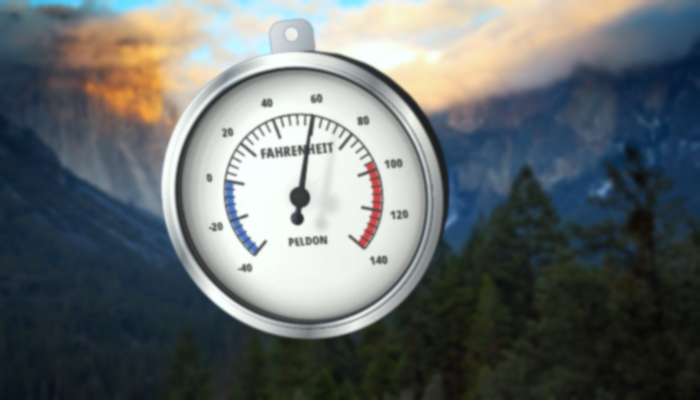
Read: 60,°F
